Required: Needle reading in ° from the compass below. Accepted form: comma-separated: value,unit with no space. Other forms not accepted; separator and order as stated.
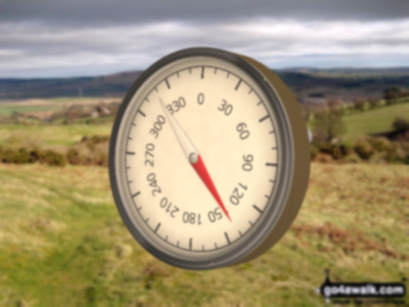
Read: 140,°
